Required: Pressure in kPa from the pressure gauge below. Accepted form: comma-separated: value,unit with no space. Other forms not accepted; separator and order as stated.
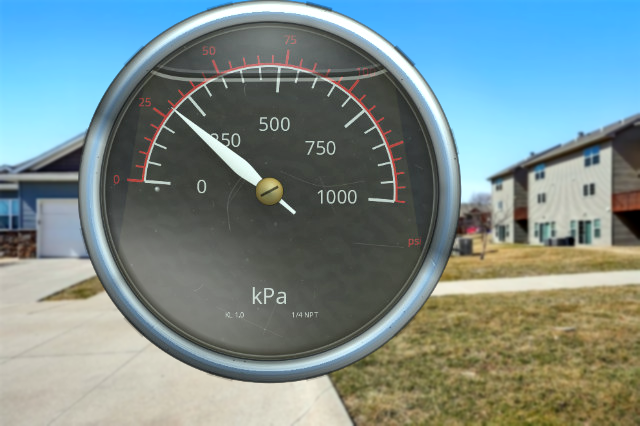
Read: 200,kPa
